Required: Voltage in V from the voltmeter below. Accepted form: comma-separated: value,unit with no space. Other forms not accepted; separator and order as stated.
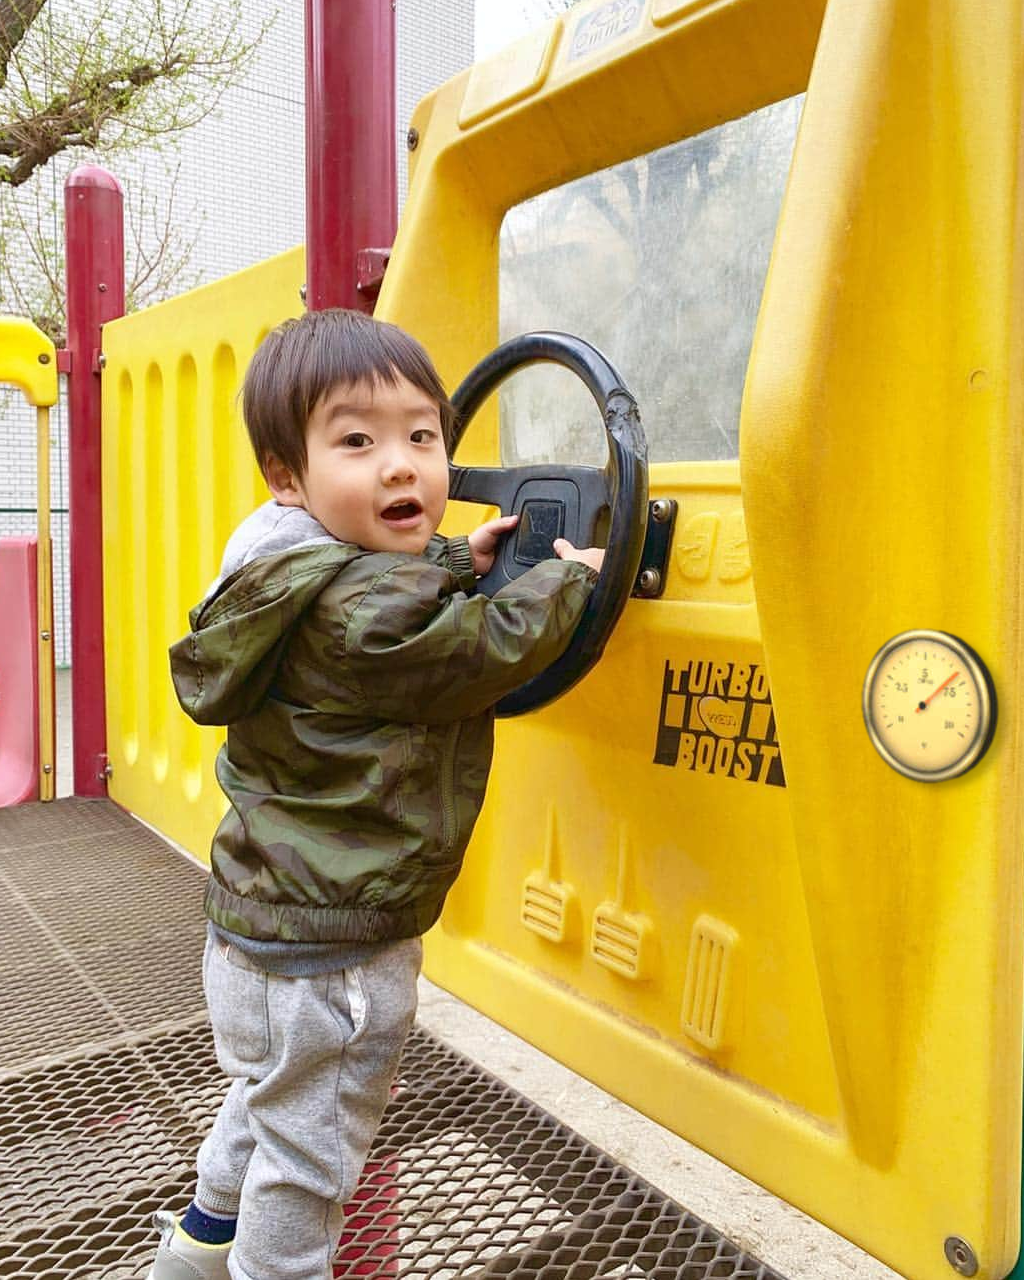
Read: 7,V
